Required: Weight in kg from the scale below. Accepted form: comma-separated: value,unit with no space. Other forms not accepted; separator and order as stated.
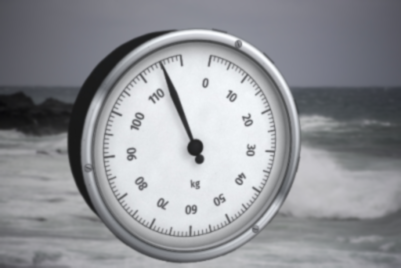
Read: 115,kg
